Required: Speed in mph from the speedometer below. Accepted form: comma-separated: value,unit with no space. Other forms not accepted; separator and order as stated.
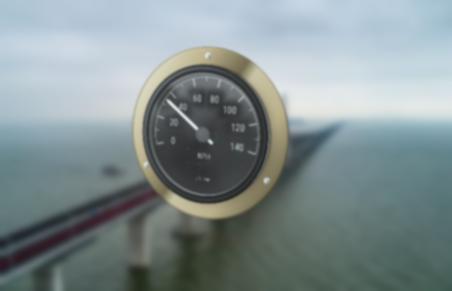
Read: 35,mph
